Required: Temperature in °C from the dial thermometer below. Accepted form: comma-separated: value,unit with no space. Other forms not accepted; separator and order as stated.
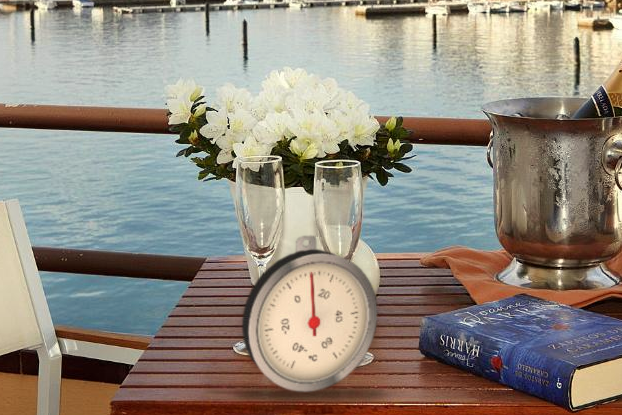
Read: 10,°C
